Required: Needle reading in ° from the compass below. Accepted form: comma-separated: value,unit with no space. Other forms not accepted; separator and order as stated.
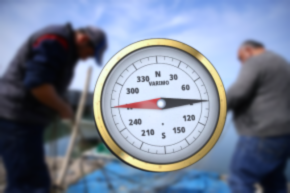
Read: 270,°
